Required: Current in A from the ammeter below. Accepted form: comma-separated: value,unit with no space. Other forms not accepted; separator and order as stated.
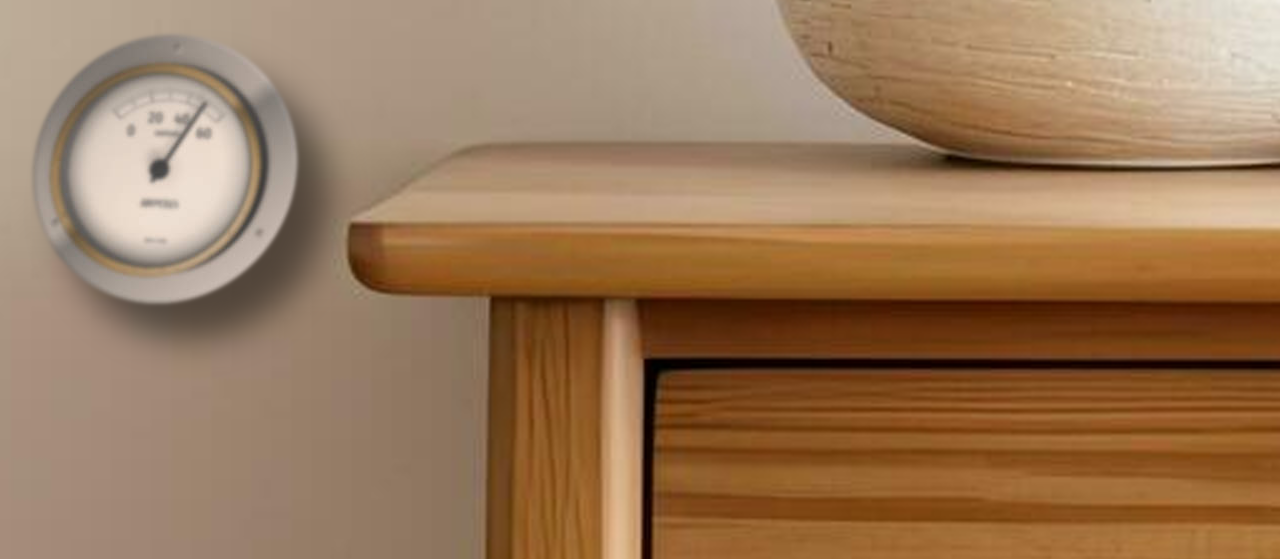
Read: 50,A
